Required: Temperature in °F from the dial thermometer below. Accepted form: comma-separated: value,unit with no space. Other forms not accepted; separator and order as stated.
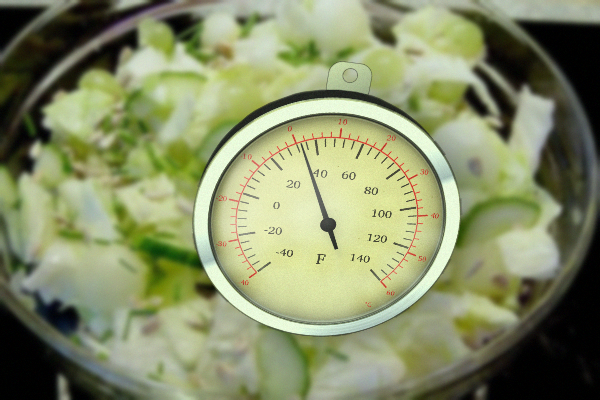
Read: 34,°F
